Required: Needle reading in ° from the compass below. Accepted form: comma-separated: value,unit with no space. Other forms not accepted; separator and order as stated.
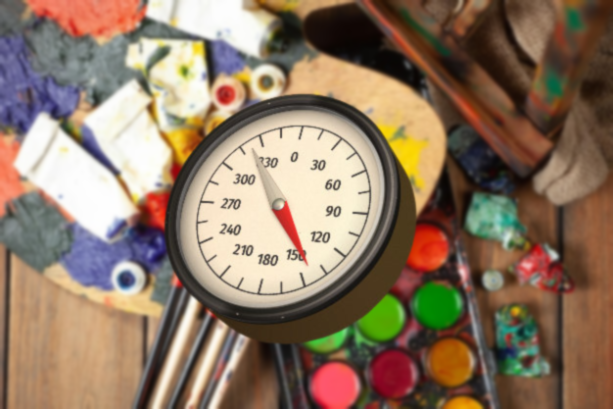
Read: 142.5,°
